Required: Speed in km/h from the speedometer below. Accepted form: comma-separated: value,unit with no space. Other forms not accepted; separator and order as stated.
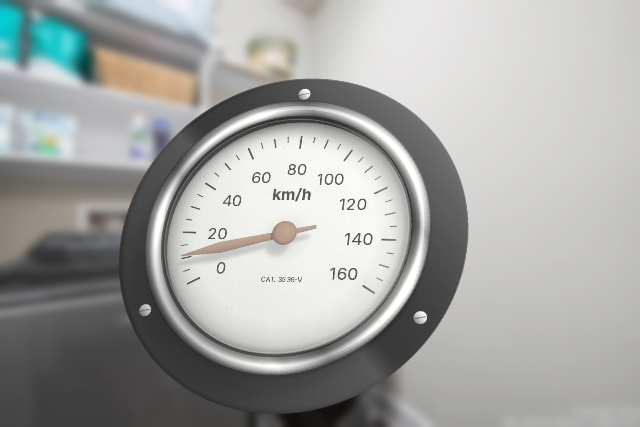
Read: 10,km/h
